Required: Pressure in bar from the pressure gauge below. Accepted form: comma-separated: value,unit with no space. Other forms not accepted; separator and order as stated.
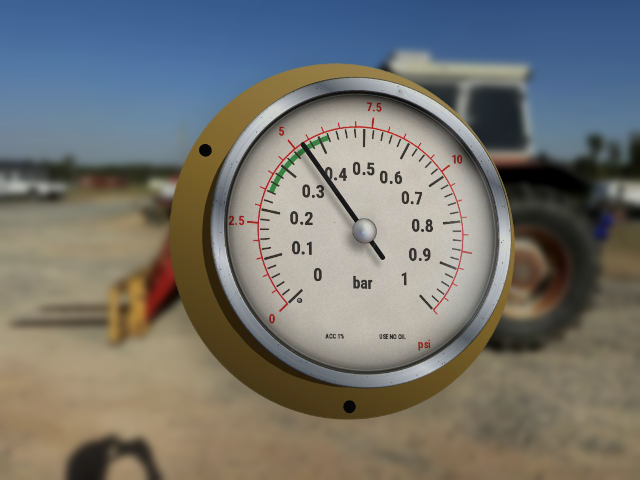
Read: 0.36,bar
